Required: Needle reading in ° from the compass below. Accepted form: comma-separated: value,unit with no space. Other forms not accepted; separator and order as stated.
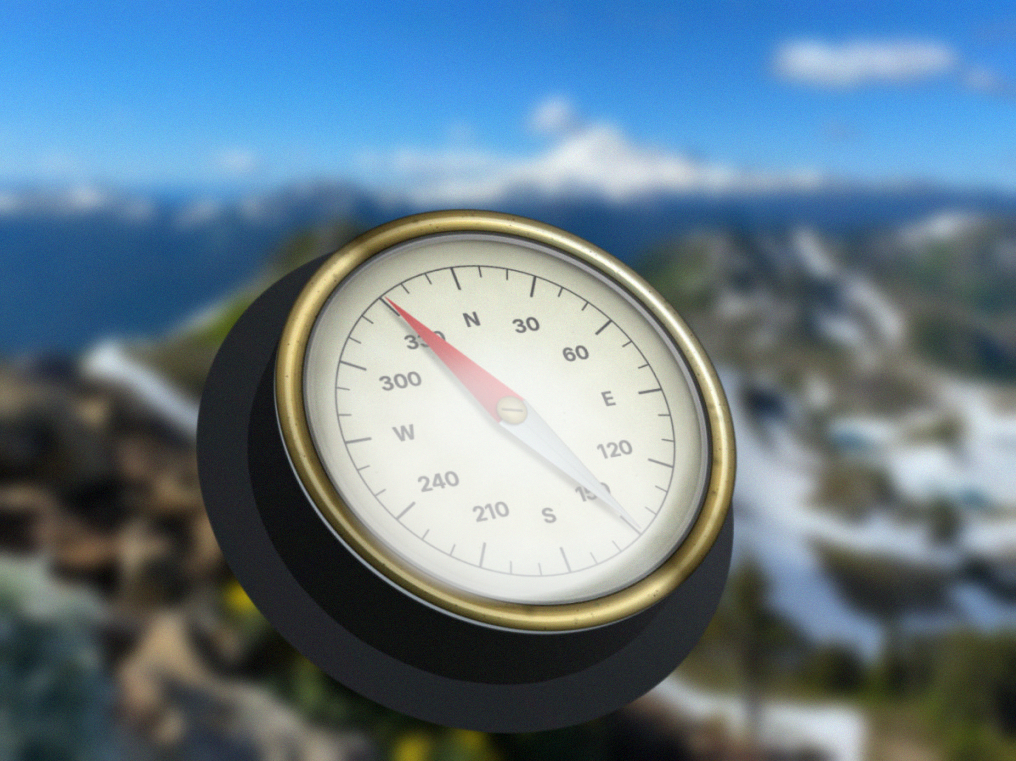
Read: 330,°
